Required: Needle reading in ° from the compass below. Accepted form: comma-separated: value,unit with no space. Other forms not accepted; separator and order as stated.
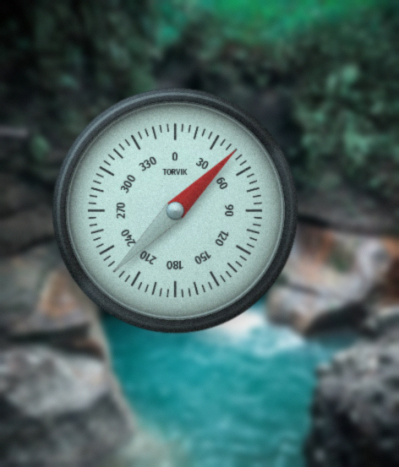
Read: 45,°
